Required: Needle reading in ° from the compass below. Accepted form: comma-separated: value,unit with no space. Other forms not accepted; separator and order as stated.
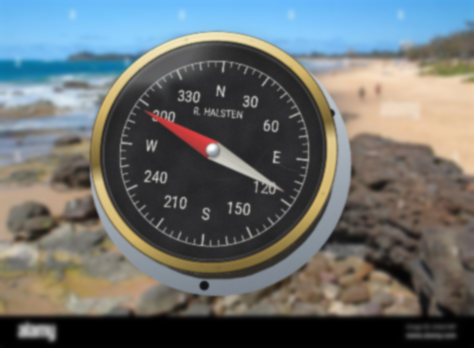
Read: 295,°
